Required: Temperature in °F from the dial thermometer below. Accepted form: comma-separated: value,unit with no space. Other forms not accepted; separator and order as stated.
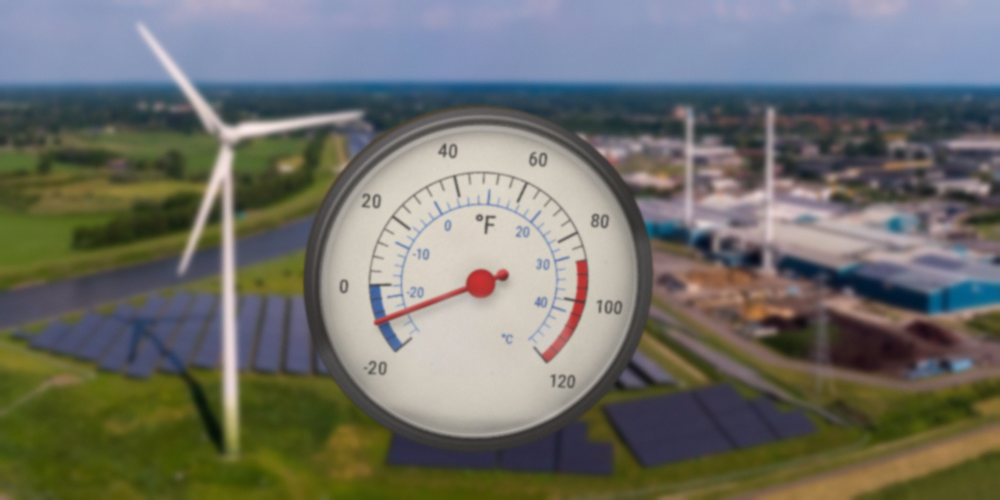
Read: -10,°F
